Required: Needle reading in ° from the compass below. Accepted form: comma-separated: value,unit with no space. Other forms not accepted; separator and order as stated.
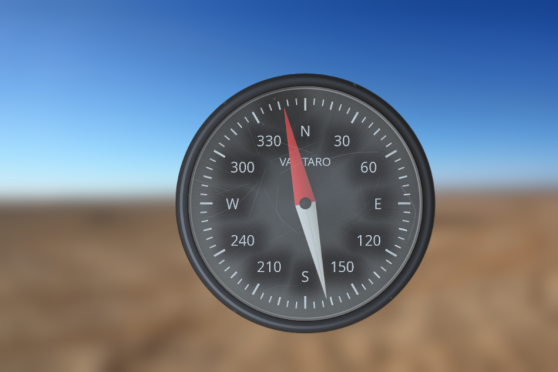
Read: 347.5,°
